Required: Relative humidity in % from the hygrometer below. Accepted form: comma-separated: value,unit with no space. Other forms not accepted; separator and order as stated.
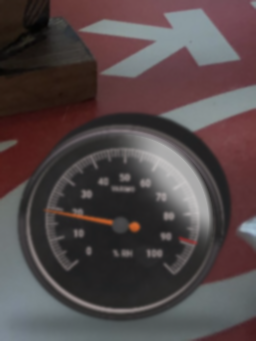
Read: 20,%
